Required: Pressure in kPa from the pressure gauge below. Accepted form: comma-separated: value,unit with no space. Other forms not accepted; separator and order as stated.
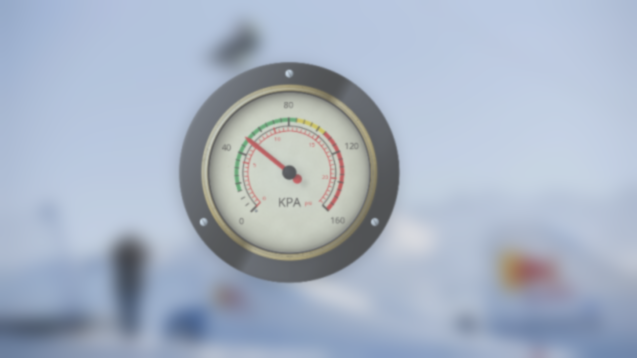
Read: 50,kPa
